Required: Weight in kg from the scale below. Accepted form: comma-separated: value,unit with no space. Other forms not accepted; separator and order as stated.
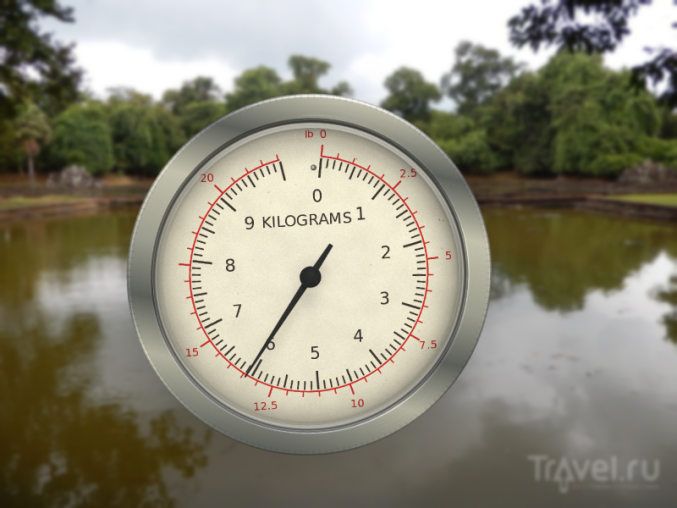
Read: 6.1,kg
